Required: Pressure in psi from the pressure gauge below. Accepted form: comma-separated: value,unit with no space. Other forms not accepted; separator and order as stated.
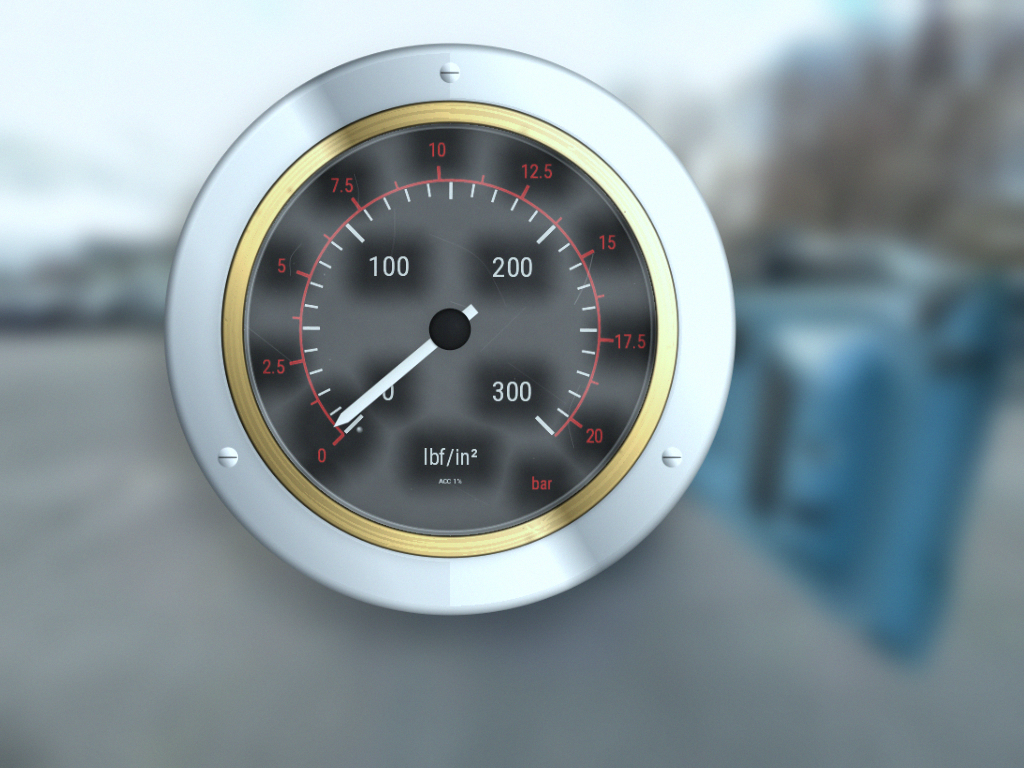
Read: 5,psi
